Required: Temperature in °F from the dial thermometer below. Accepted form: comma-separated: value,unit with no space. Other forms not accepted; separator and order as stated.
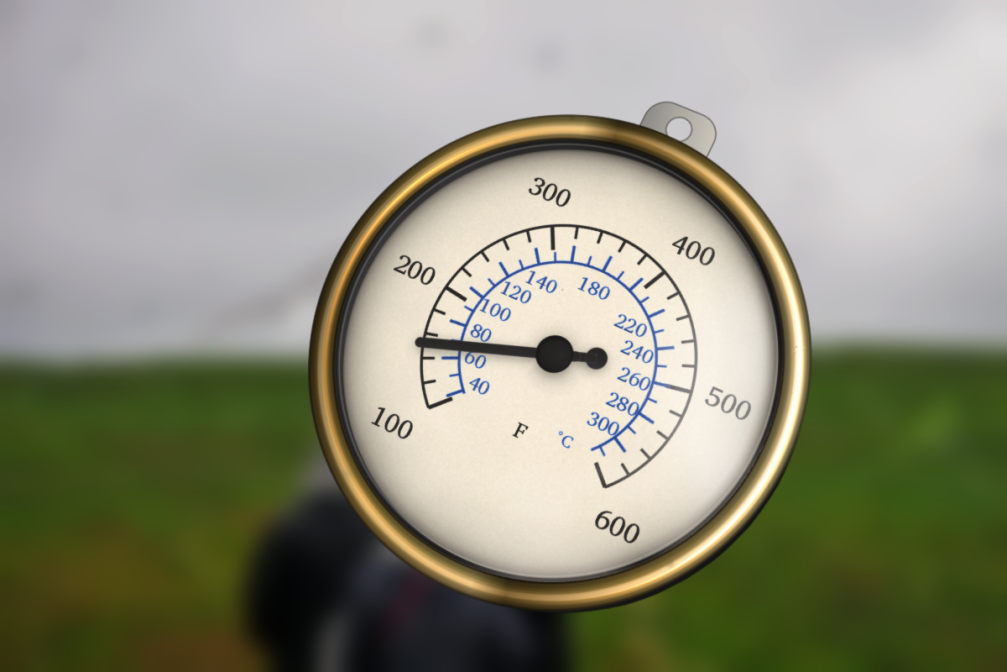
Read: 150,°F
